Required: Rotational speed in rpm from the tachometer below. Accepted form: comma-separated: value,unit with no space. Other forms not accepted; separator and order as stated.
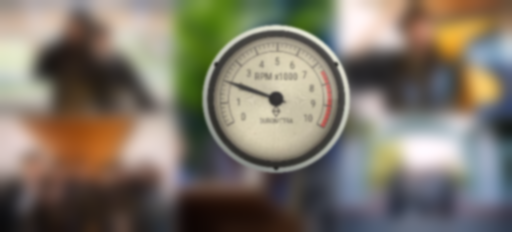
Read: 2000,rpm
